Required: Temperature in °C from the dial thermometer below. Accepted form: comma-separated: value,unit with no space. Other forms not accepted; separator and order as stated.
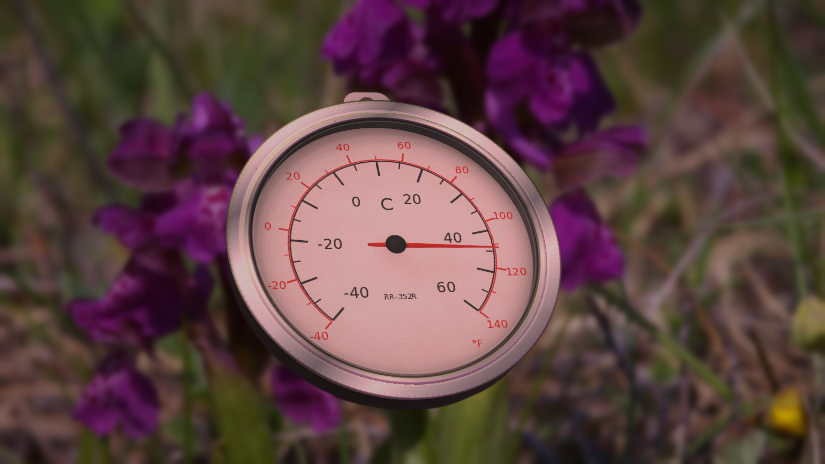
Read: 45,°C
